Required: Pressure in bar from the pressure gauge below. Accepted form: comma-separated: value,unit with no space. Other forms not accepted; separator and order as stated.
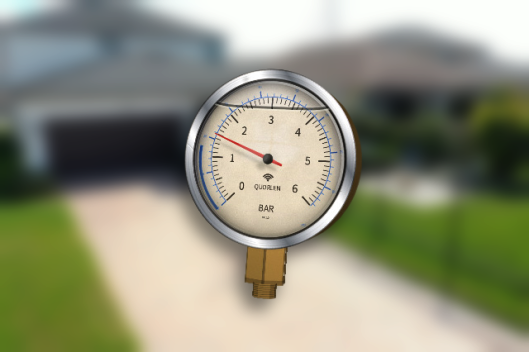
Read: 1.5,bar
